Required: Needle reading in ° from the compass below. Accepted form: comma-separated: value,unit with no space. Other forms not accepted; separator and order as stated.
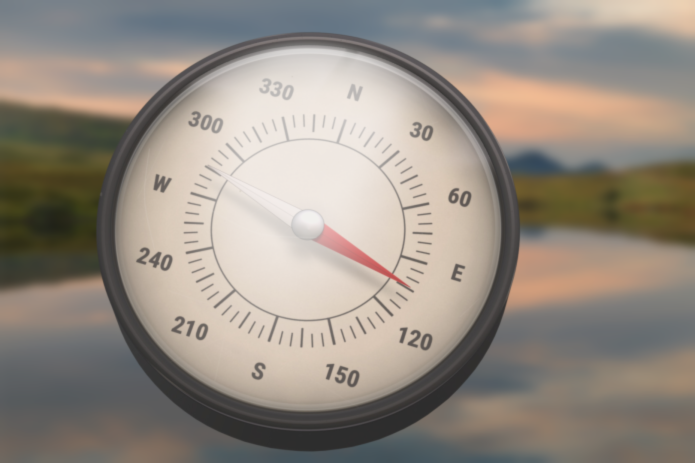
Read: 105,°
